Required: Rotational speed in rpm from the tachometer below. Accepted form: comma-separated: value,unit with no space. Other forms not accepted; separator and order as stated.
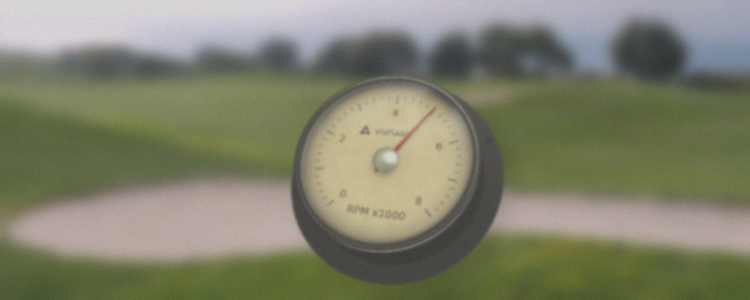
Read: 5000,rpm
